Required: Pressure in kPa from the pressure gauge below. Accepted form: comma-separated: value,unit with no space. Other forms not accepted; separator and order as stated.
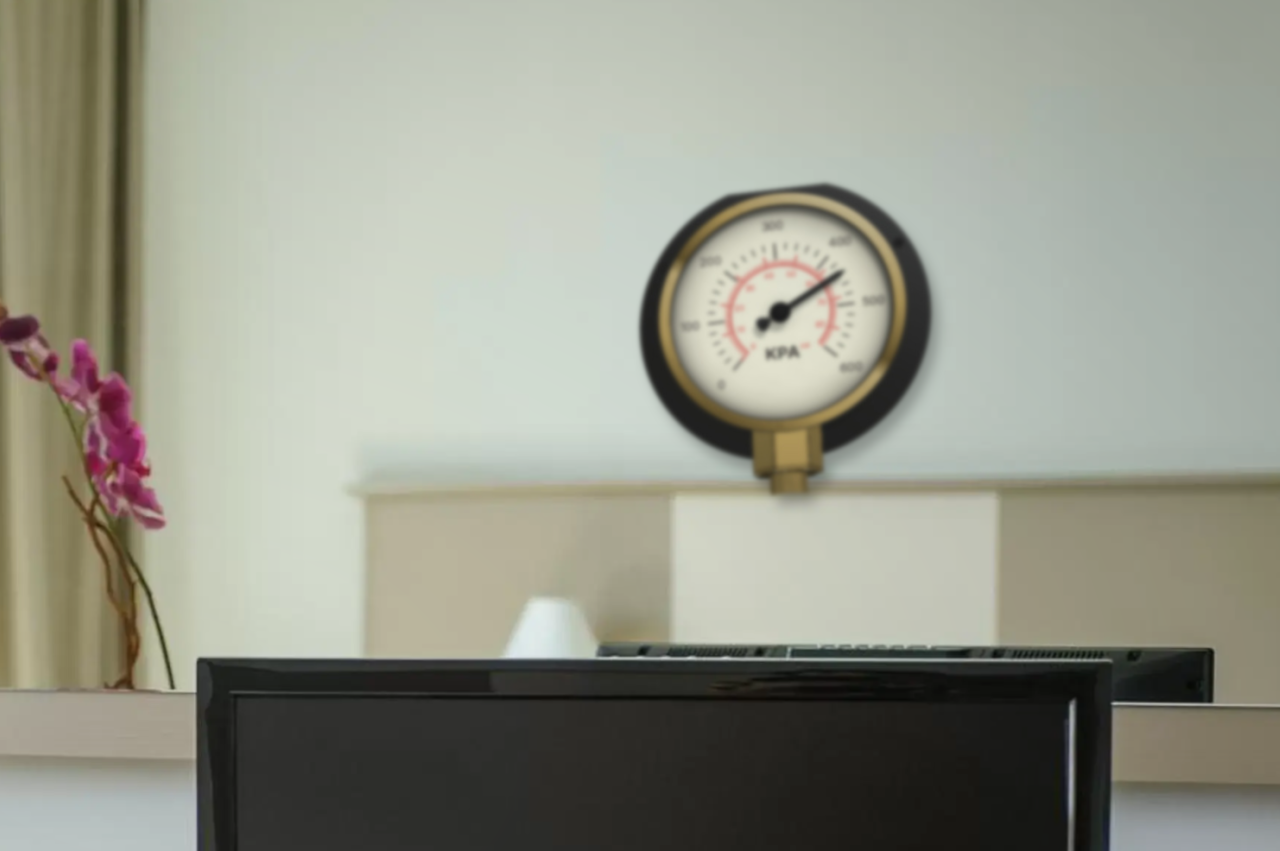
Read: 440,kPa
